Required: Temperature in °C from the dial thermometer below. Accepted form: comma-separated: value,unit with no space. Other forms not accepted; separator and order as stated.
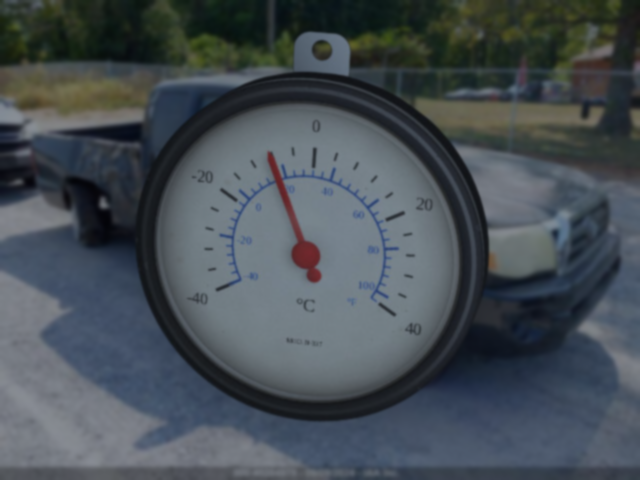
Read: -8,°C
